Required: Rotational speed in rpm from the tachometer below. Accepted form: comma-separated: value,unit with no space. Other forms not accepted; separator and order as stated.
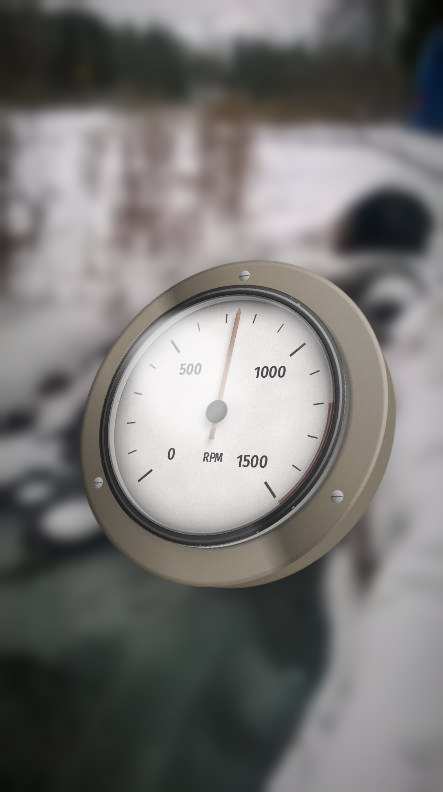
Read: 750,rpm
